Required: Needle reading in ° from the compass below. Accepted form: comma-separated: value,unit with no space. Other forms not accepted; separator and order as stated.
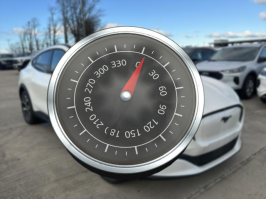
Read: 5,°
